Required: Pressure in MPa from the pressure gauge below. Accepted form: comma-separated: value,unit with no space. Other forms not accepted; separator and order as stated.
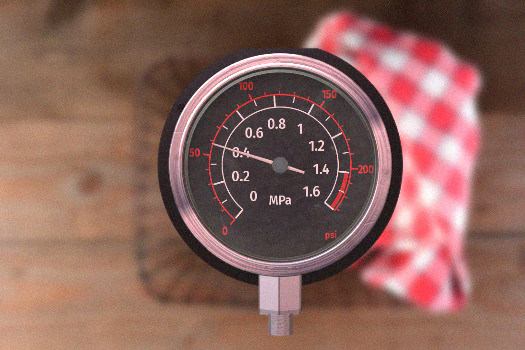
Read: 0.4,MPa
